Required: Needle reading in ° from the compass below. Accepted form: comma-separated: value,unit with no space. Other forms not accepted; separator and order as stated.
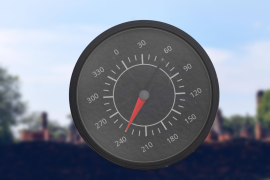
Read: 240,°
